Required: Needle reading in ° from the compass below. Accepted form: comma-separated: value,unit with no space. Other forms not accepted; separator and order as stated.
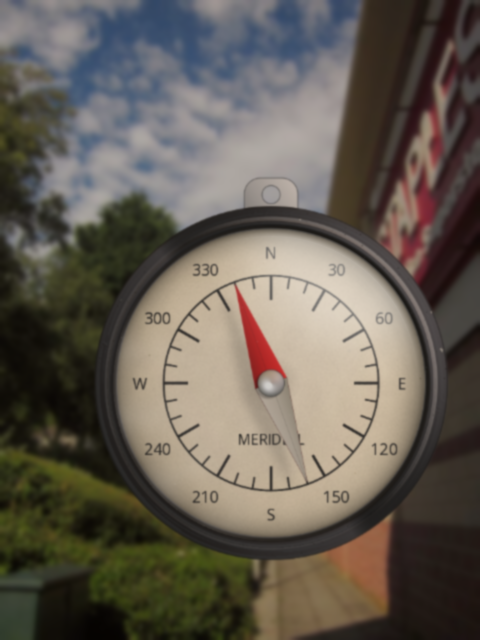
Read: 340,°
